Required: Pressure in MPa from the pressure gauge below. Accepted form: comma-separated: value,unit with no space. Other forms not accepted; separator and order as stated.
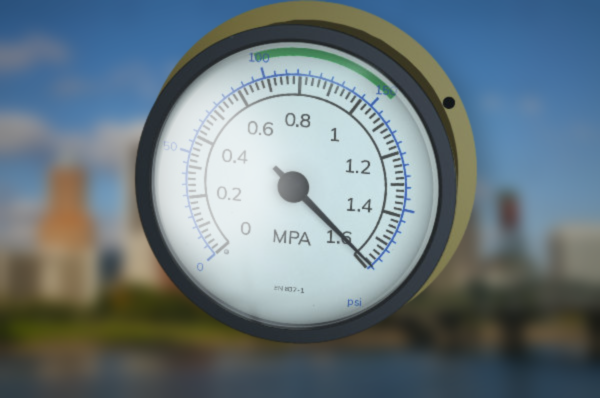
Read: 1.58,MPa
